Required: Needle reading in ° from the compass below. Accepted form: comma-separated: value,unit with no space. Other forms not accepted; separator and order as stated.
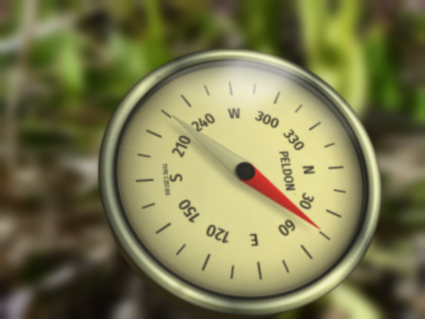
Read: 45,°
